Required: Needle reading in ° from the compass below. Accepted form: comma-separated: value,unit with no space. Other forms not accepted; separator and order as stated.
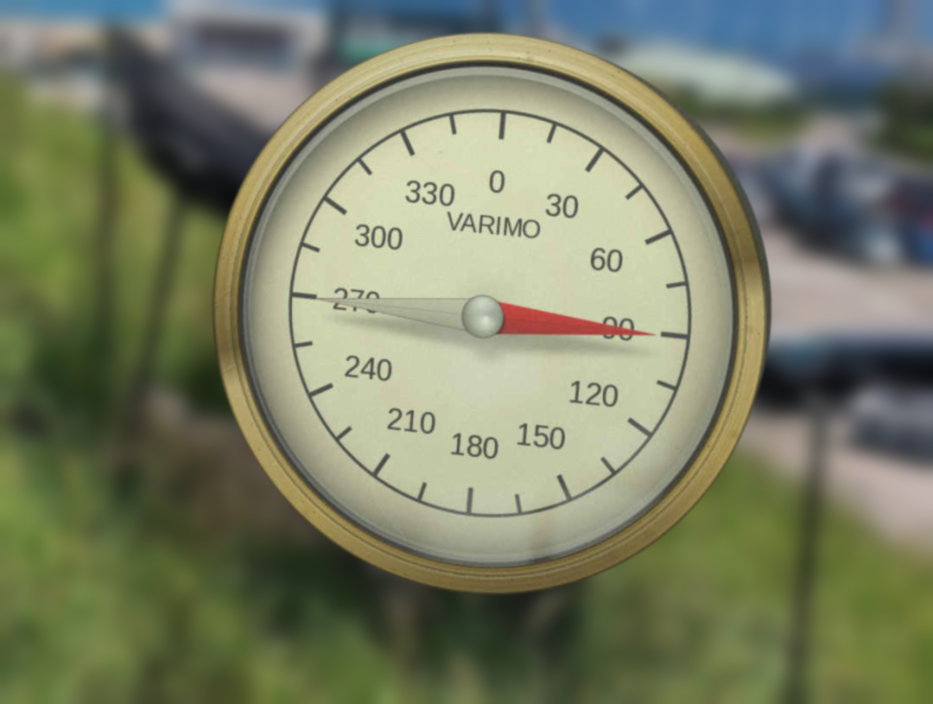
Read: 90,°
